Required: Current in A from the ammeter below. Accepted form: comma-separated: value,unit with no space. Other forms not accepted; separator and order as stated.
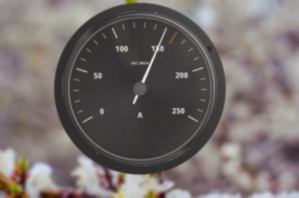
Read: 150,A
